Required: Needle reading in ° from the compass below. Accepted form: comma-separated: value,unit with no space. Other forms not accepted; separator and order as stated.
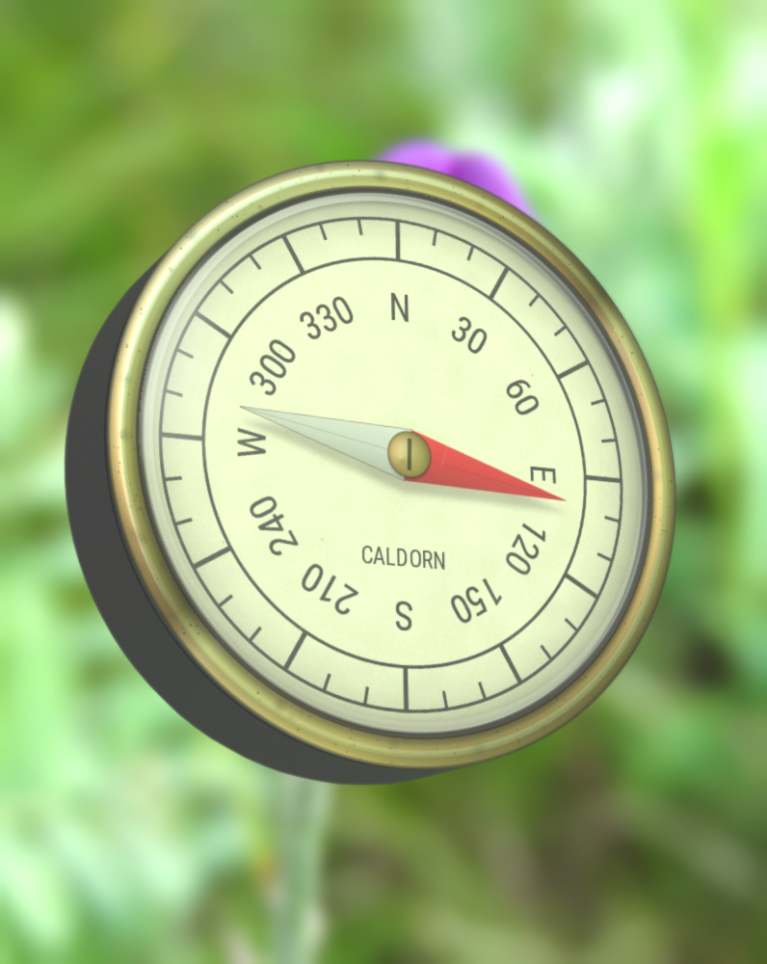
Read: 100,°
